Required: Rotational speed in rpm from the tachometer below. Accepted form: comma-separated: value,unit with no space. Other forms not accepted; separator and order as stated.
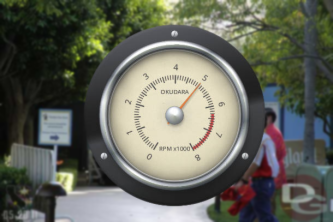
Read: 5000,rpm
